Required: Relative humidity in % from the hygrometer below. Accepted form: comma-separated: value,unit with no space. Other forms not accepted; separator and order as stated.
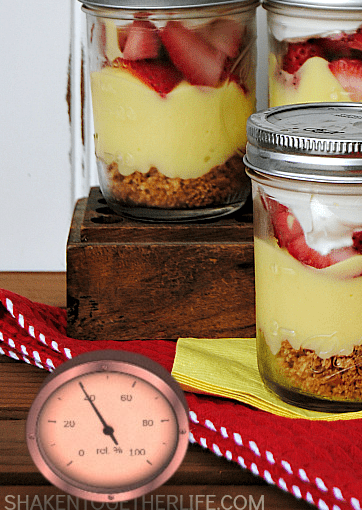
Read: 40,%
